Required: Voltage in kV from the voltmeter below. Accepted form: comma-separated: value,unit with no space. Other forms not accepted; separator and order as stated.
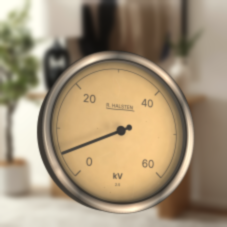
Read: 5,kV
